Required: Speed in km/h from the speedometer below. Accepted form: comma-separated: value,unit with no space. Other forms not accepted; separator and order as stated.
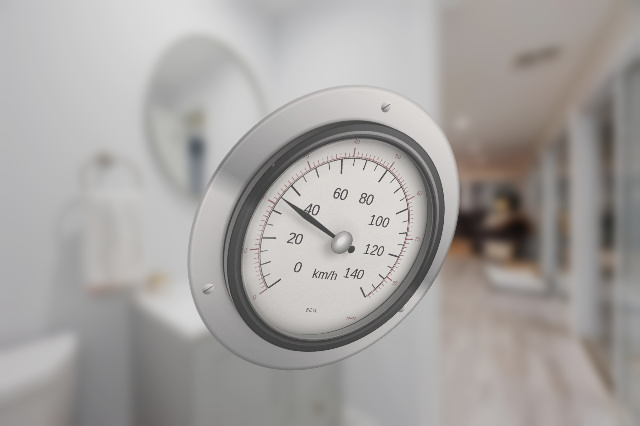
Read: 35,km/h
